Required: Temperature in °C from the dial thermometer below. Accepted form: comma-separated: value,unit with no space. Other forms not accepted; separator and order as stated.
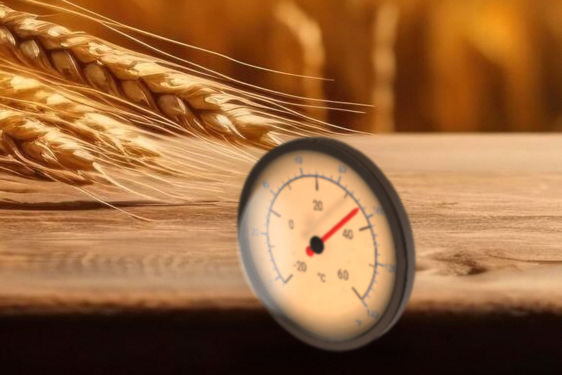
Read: 35,°C
